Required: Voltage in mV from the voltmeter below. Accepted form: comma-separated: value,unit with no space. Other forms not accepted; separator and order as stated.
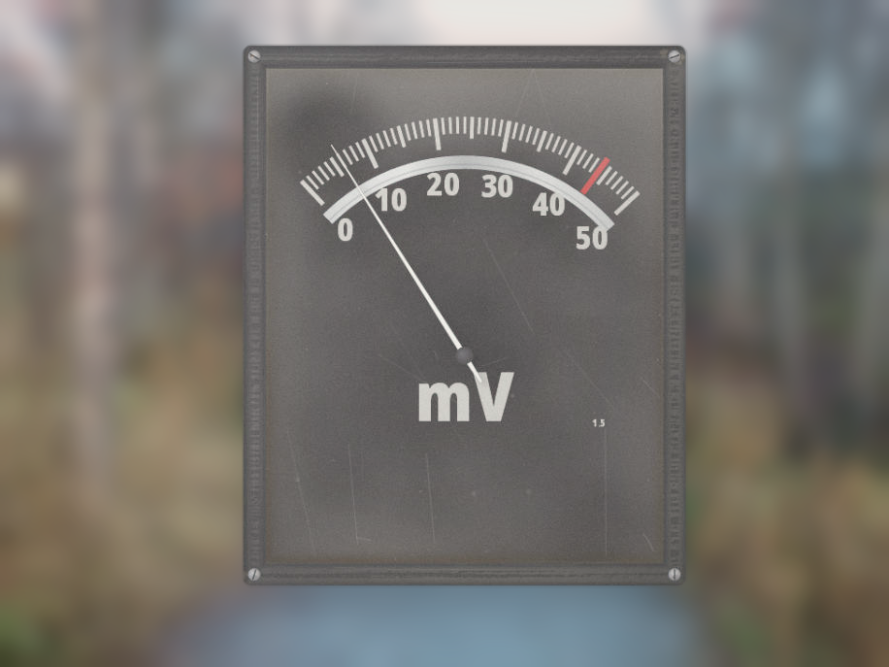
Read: 6,mV
